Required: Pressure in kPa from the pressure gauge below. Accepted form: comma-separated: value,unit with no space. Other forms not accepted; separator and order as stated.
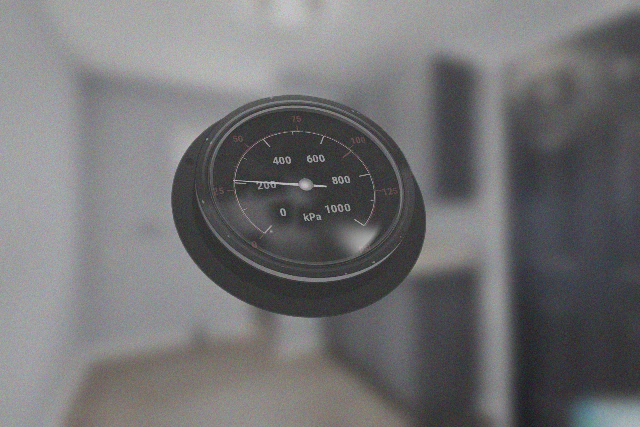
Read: 200,kPa
